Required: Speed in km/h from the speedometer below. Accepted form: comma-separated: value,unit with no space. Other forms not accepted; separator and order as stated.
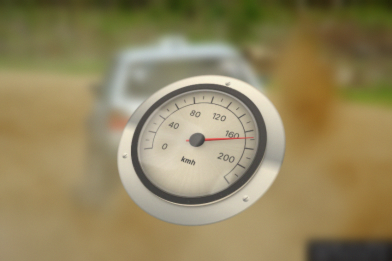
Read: 170,km/h
